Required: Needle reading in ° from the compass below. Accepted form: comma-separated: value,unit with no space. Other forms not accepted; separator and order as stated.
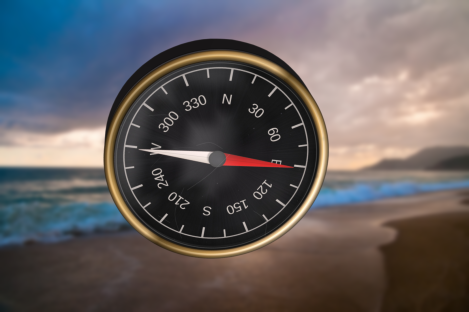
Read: 90,°
